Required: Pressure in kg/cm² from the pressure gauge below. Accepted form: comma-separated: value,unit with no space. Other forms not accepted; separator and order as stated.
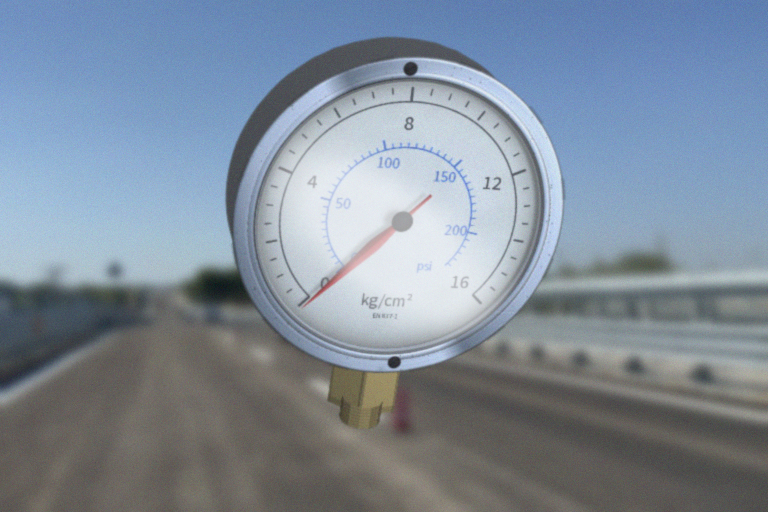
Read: 0,kg/cm²
